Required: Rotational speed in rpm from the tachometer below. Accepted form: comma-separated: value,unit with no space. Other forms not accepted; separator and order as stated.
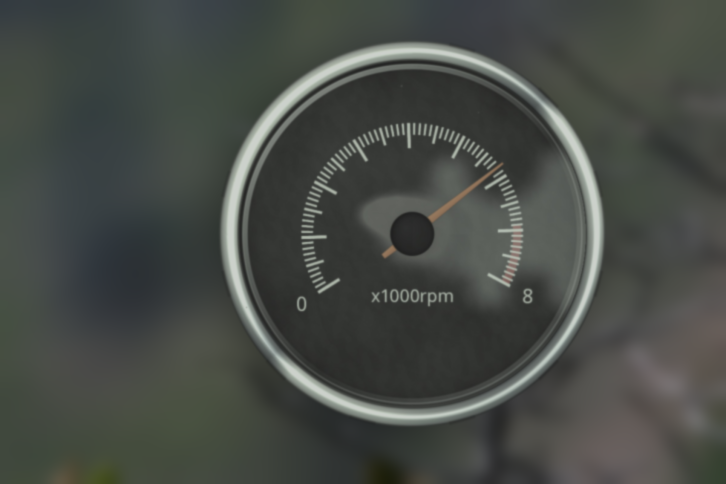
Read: 5800,rpm
